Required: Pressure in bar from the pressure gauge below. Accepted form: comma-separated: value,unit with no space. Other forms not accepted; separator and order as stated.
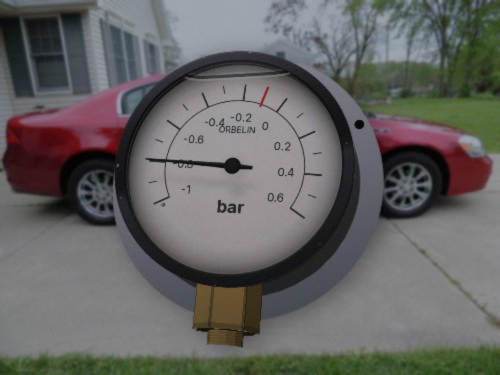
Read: -0.8,bar
